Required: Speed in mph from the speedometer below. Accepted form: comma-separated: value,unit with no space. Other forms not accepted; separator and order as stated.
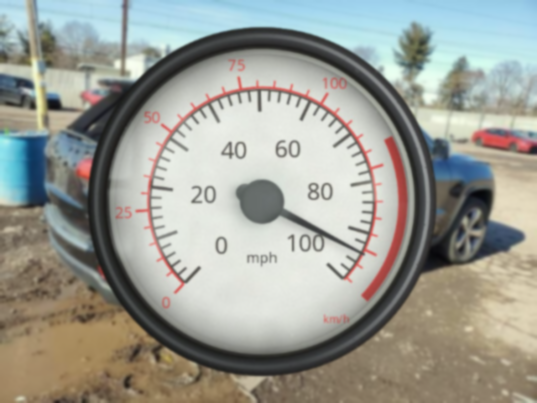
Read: 94,mph
